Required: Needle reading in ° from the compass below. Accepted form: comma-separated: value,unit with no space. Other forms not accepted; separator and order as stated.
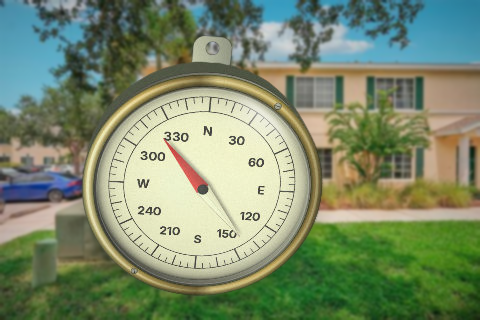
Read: 320,°
